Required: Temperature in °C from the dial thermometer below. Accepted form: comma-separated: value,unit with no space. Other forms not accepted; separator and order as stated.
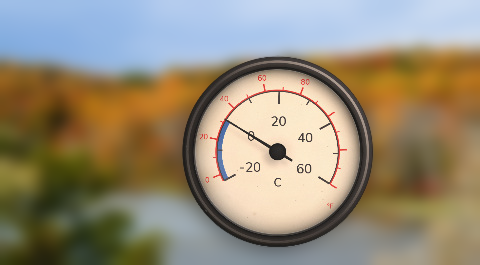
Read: 0,°C
